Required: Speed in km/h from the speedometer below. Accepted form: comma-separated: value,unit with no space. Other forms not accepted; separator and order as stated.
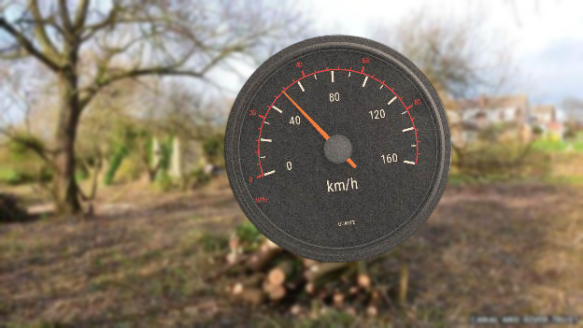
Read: 50,km/h
